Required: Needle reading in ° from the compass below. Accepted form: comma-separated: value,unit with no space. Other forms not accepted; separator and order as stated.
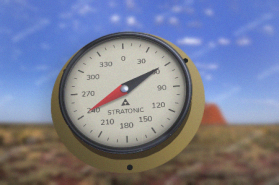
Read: 240,°
